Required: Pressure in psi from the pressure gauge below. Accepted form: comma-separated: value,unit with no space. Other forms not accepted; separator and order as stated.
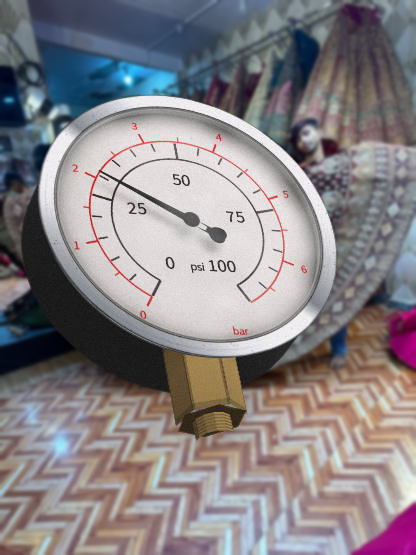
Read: 30,psi
